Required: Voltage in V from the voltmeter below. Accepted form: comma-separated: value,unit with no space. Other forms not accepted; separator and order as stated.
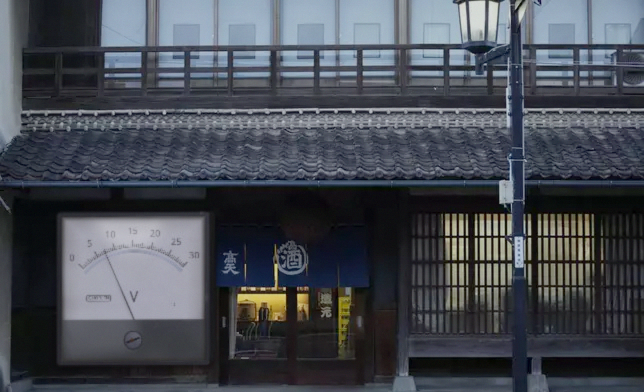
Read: 7.5,V
